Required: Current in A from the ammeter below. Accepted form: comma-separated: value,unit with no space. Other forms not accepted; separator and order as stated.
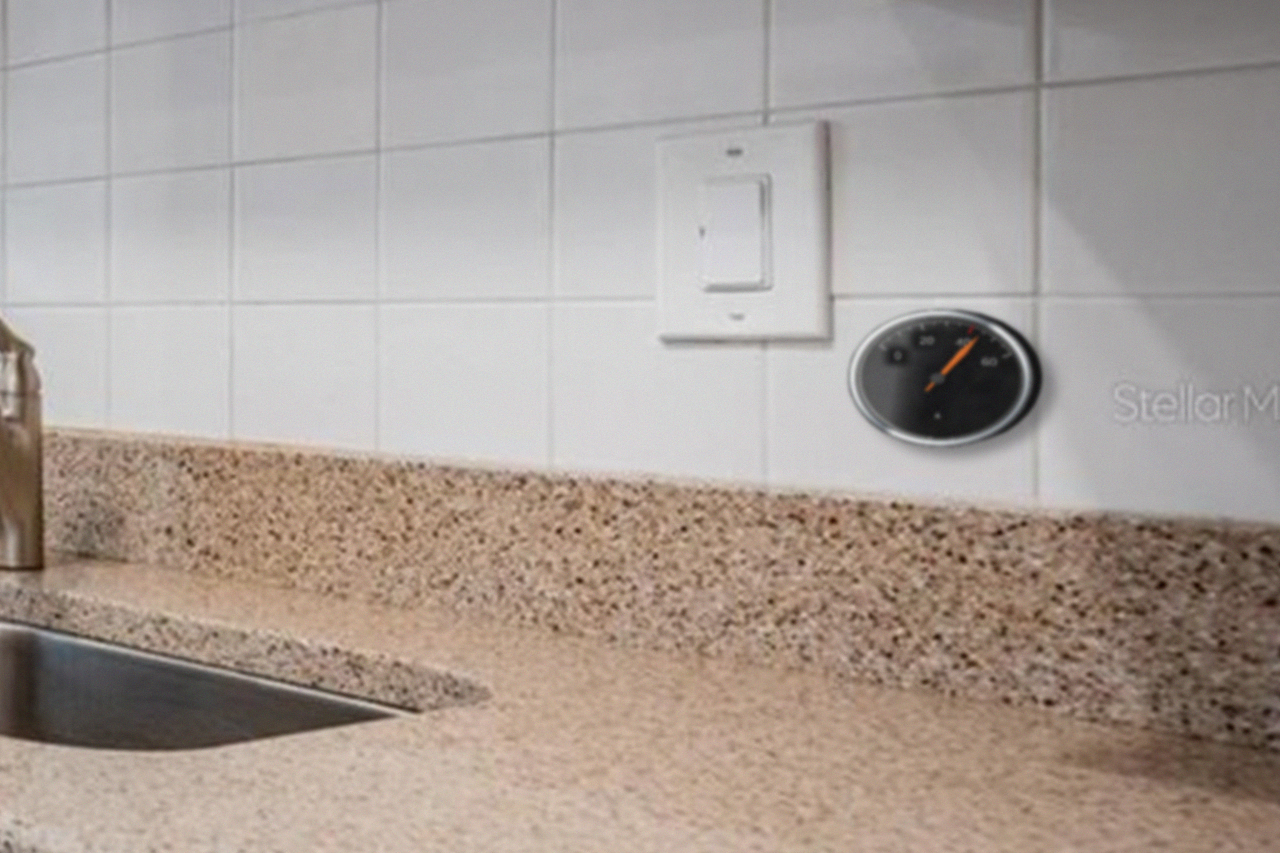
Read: 45,A
